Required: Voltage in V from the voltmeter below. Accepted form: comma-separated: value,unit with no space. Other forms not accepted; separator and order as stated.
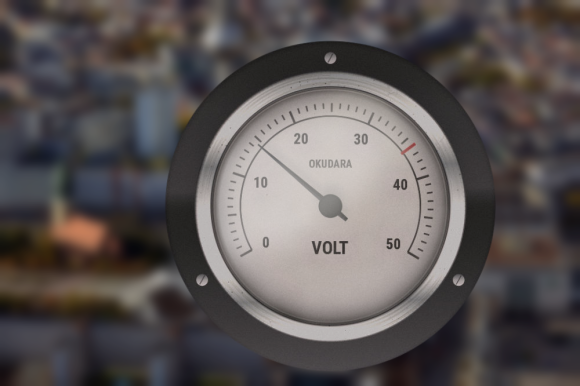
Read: 14.5,V
